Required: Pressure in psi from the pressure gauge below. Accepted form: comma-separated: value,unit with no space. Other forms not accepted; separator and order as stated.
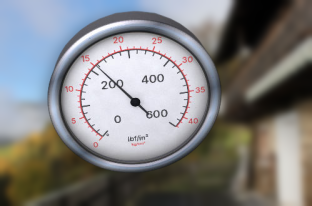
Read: 220,psi
